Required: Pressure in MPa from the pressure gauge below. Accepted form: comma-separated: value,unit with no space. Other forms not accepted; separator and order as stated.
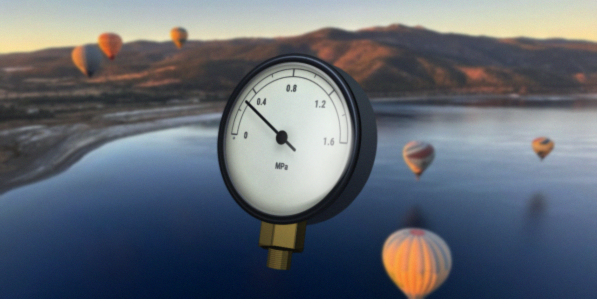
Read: 0.3,MPa
